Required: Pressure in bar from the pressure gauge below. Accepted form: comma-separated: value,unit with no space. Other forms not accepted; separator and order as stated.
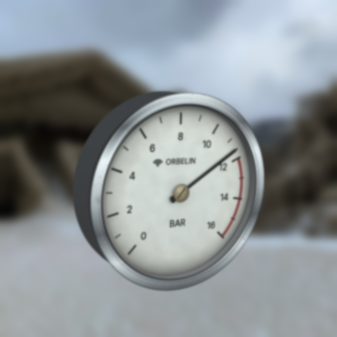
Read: 11.5,bar
